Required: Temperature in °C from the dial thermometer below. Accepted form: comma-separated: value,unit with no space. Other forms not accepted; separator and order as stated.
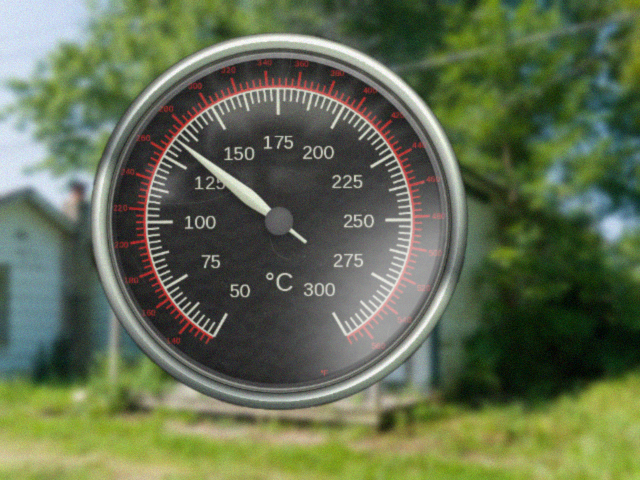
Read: 132.5,°C
